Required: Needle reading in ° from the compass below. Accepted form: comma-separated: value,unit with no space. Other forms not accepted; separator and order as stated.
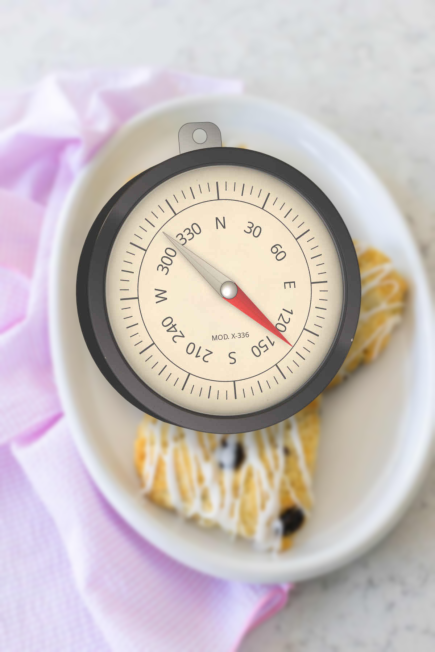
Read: 135,°
